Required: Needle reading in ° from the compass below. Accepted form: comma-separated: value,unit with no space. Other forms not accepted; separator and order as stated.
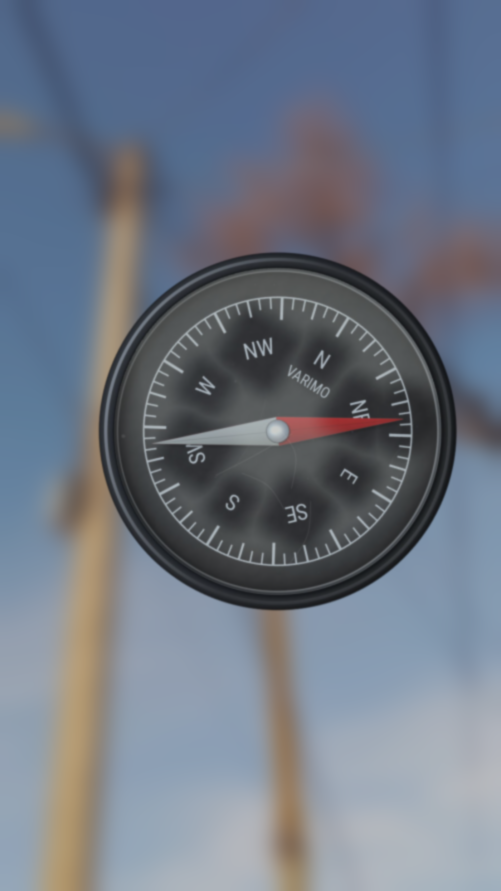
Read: 52.5,°
